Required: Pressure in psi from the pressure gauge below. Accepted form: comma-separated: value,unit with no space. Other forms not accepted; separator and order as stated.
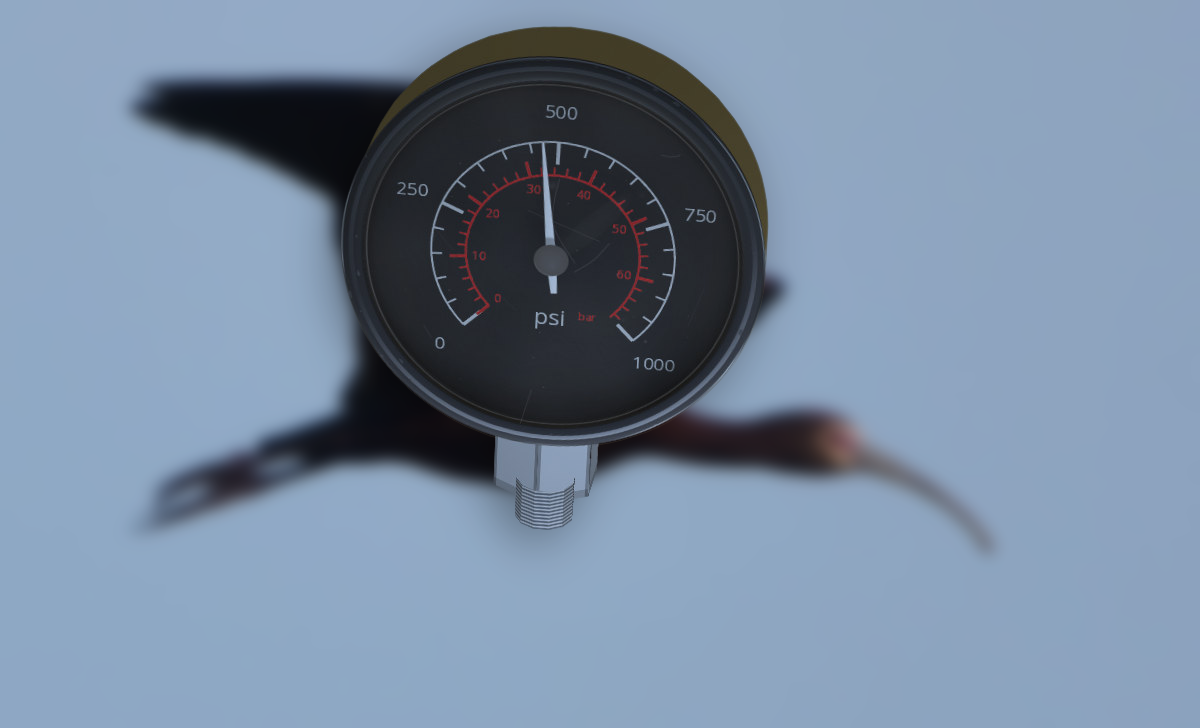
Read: 475,psi
